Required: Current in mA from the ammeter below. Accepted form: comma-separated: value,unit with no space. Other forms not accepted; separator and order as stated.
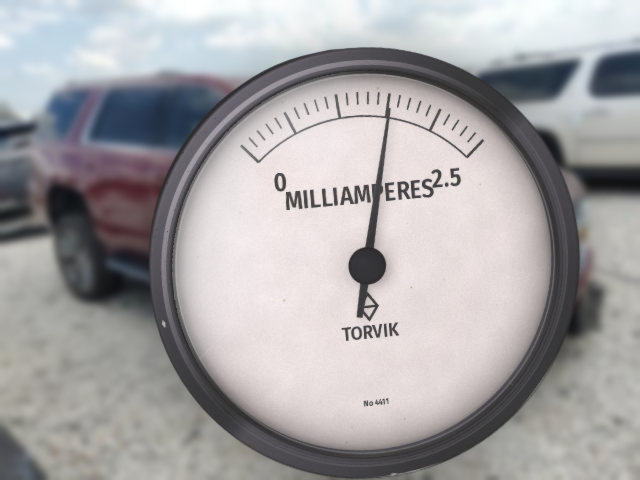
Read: 1.5,mA
